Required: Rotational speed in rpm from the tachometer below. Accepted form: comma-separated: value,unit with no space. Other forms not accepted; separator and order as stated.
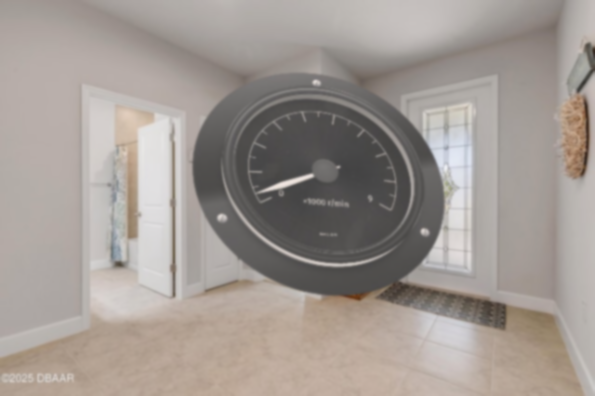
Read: 250,rpm
